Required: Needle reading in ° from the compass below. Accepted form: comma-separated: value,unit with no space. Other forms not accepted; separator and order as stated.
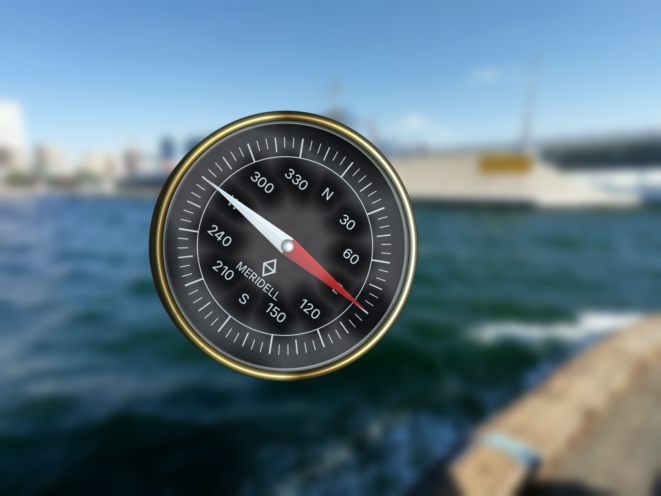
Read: 90,°
